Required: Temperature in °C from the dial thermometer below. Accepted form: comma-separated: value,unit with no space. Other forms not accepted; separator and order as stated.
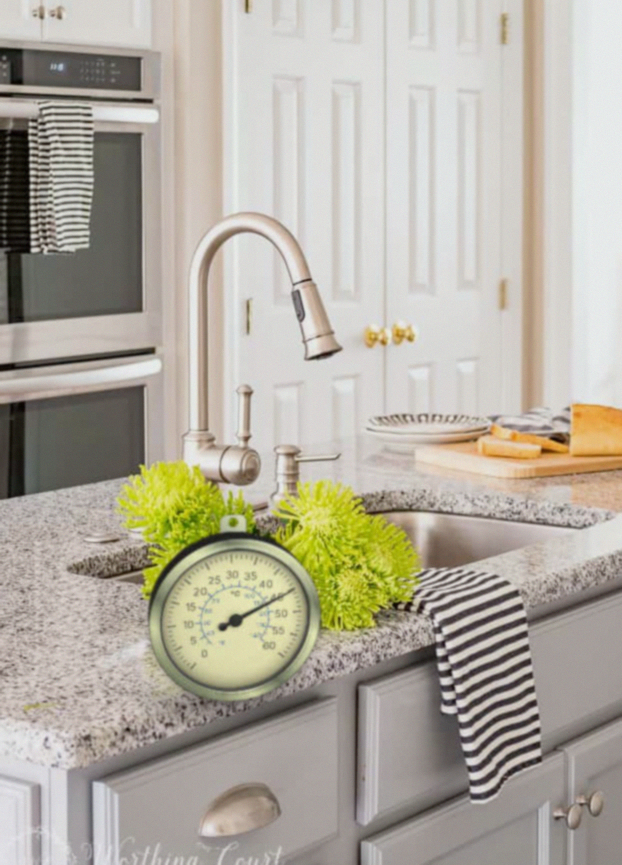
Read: 45,°C
